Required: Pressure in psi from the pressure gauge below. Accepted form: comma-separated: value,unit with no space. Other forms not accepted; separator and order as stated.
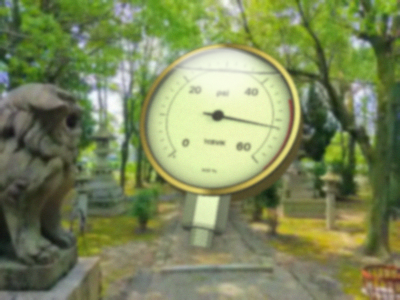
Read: 52,psi
